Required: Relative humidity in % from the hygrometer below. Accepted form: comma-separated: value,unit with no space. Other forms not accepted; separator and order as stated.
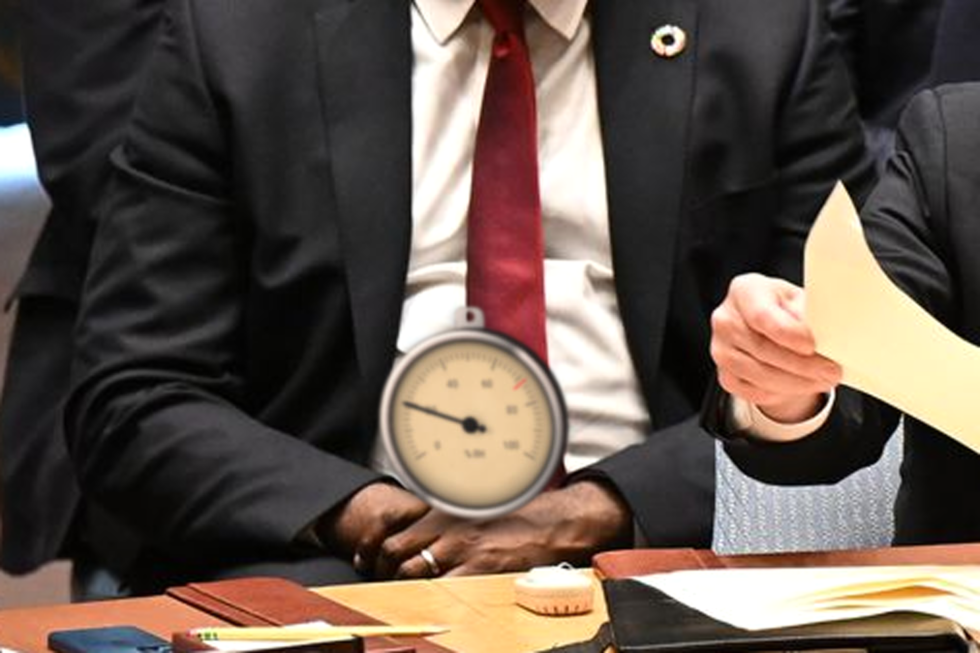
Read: 20,%
